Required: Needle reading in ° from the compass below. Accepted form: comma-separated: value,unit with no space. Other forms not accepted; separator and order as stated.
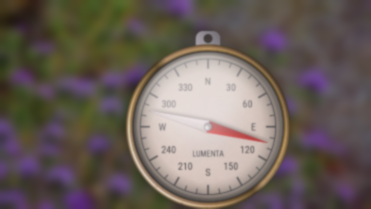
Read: 105,°
